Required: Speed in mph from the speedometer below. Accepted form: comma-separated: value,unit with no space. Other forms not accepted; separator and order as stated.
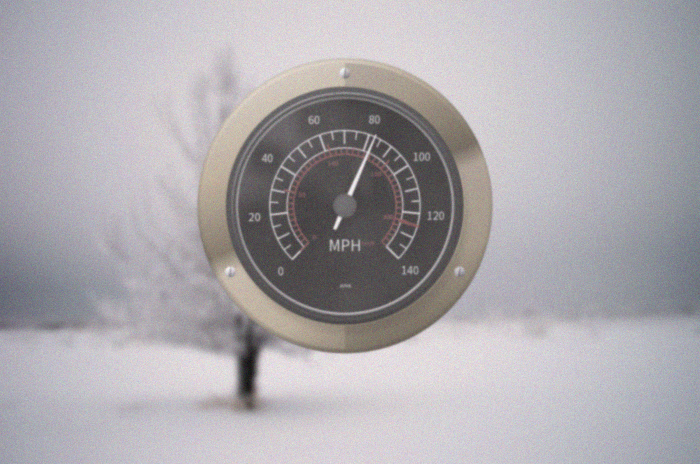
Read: 82.5,mph
